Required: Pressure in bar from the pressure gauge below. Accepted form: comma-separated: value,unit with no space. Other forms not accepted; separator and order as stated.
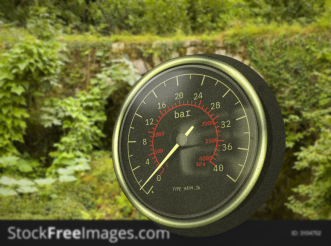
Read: 1,bar
